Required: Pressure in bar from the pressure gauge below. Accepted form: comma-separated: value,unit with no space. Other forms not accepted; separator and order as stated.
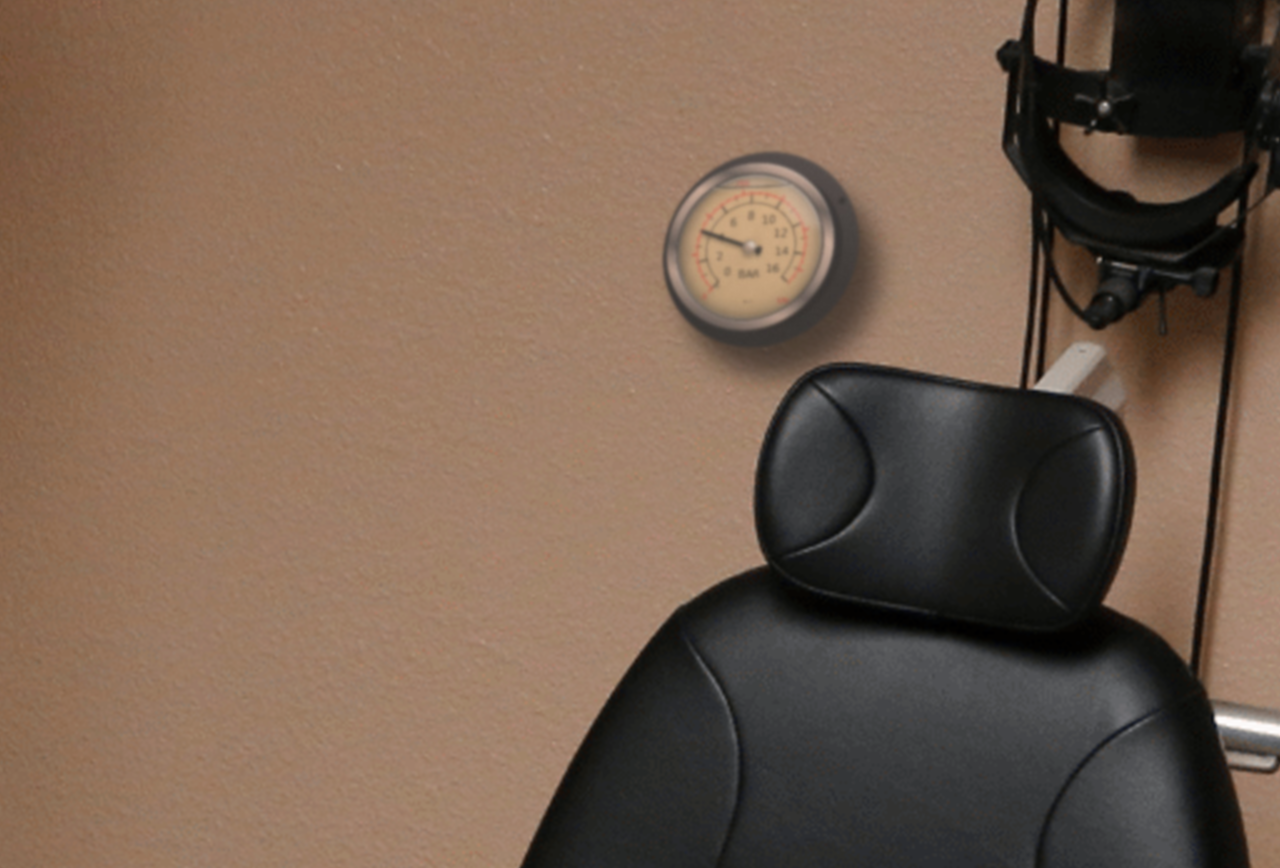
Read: 4,bar
